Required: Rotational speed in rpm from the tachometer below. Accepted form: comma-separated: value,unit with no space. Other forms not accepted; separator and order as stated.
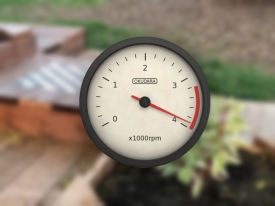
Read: 3900,rpm
